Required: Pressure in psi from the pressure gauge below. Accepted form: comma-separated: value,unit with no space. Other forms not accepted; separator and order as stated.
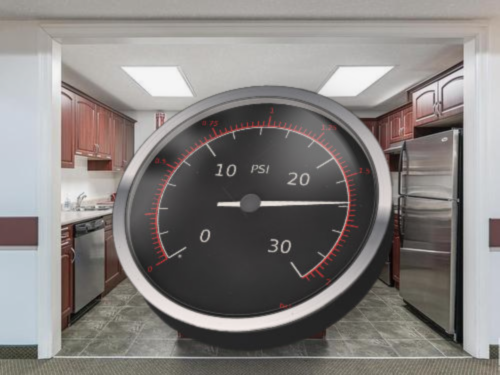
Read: 24,psi
